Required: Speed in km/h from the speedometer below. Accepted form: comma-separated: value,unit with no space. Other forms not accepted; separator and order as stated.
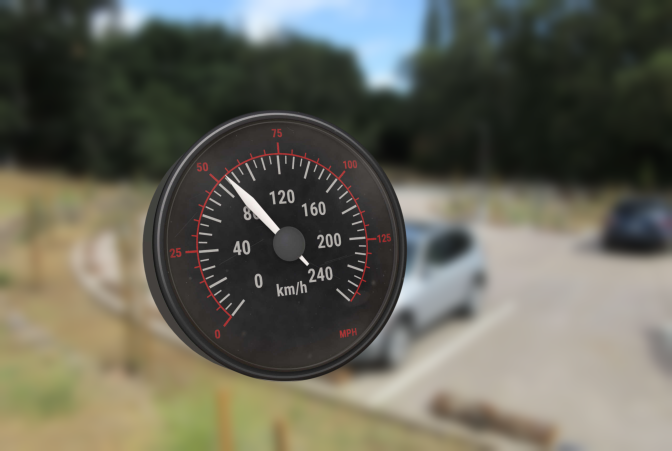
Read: 85,km/h
